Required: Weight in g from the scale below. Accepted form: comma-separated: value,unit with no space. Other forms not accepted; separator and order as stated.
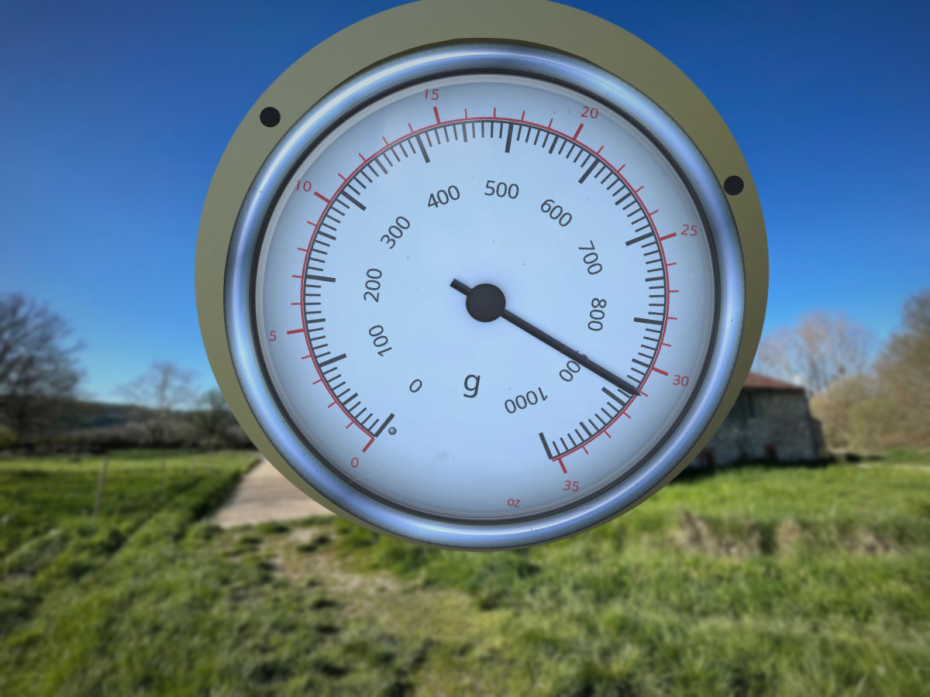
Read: 880,g
